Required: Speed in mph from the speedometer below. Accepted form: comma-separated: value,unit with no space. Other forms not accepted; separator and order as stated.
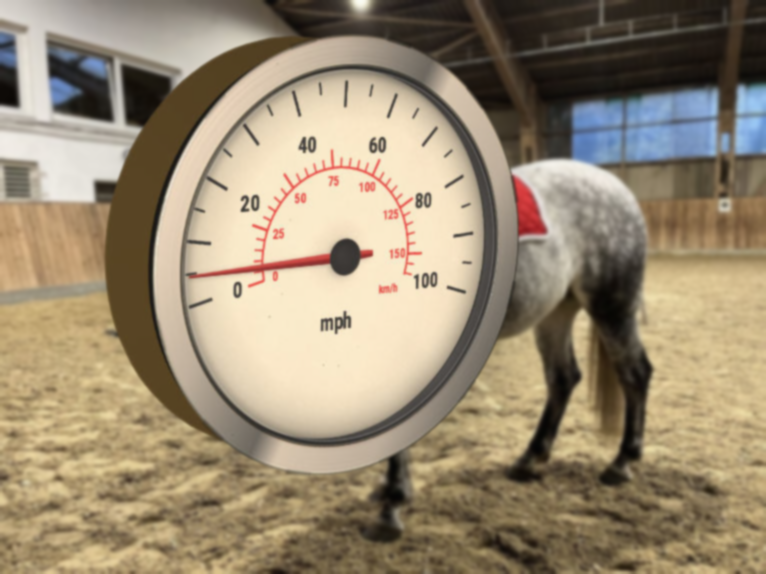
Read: 5,mph
